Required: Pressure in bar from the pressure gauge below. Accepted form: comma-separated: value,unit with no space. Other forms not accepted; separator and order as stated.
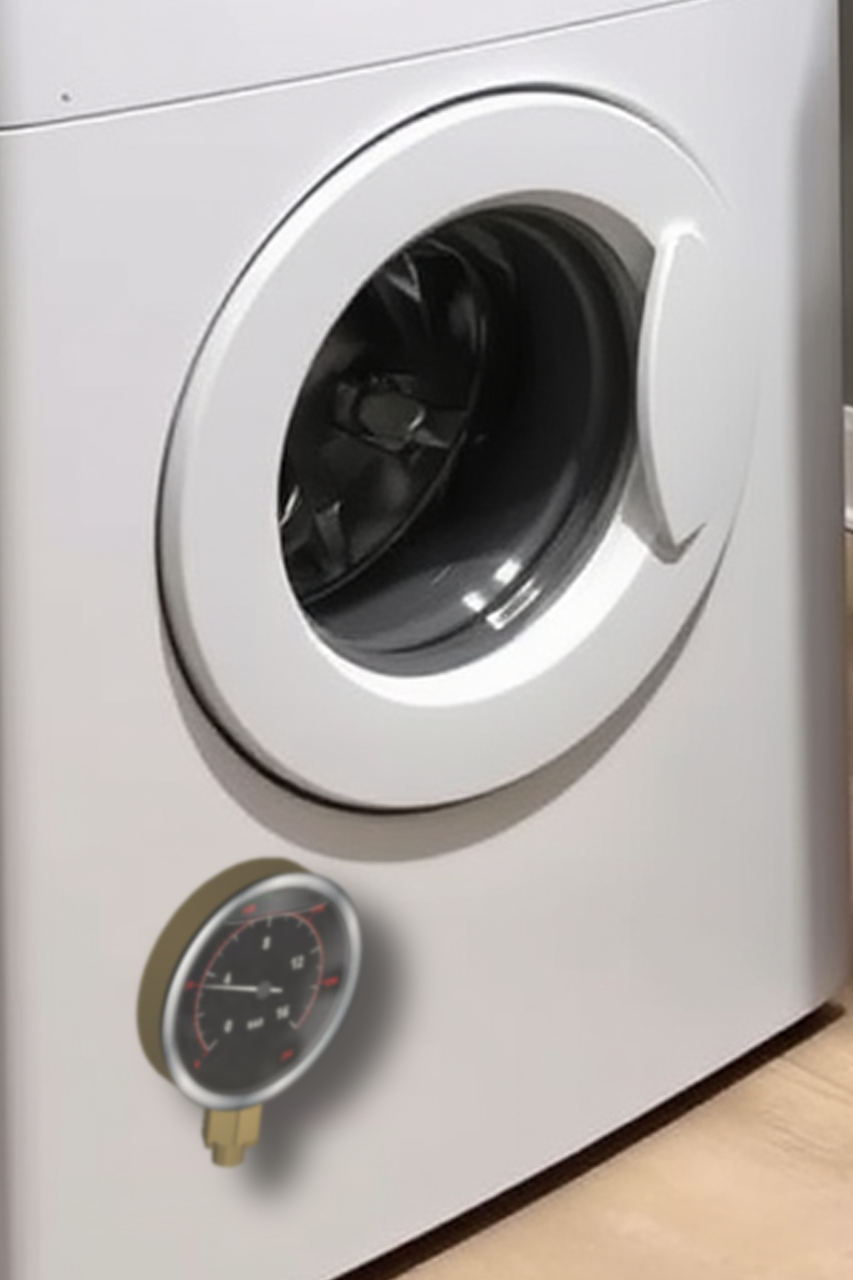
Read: 3.5,bar
